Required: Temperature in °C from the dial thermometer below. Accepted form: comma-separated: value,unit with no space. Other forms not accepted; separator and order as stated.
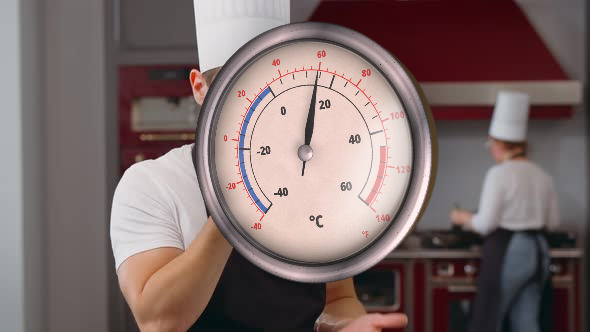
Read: 16,°C
